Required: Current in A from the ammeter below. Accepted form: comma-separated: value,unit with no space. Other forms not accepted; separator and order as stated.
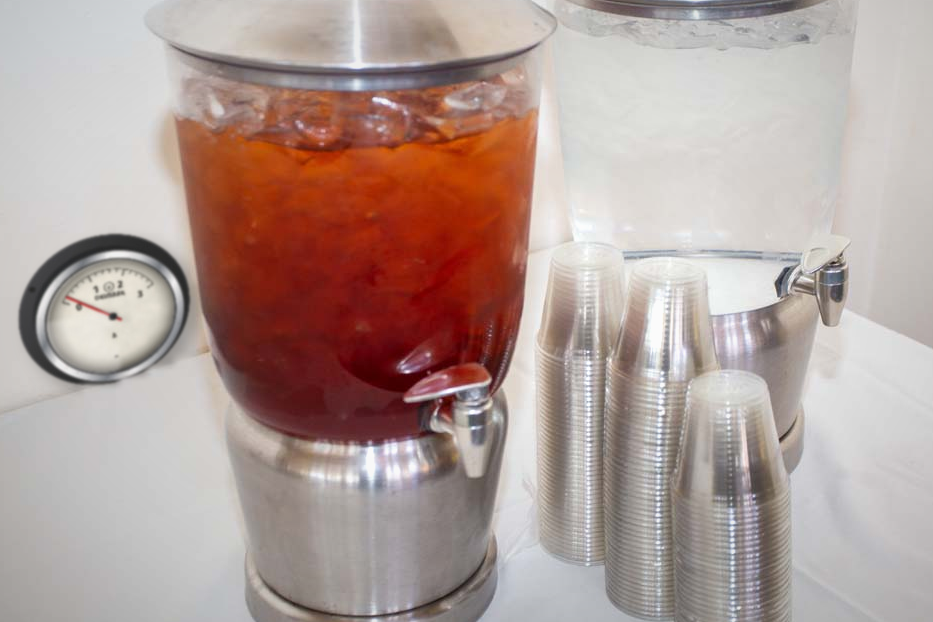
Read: 0.2,A
